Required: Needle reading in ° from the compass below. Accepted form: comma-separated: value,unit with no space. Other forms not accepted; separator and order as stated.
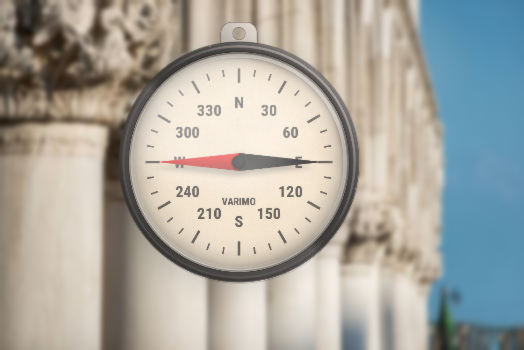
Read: 270,°
